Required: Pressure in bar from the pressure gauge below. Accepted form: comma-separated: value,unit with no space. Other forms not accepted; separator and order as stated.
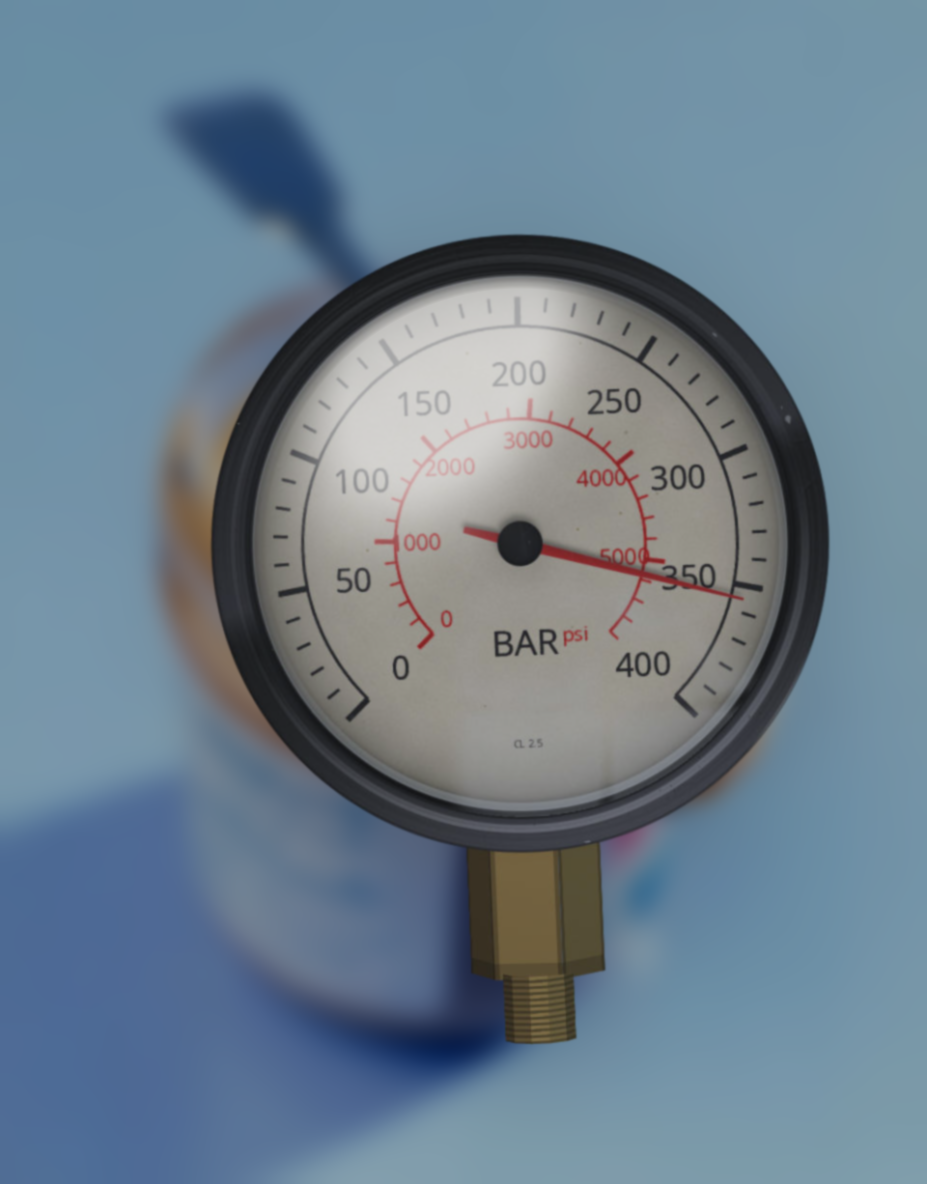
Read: 355,bar
